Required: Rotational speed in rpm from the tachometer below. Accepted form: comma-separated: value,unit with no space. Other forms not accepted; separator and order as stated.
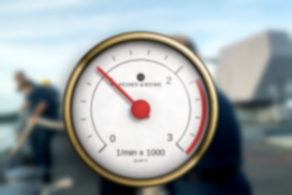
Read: 1000,rpm
